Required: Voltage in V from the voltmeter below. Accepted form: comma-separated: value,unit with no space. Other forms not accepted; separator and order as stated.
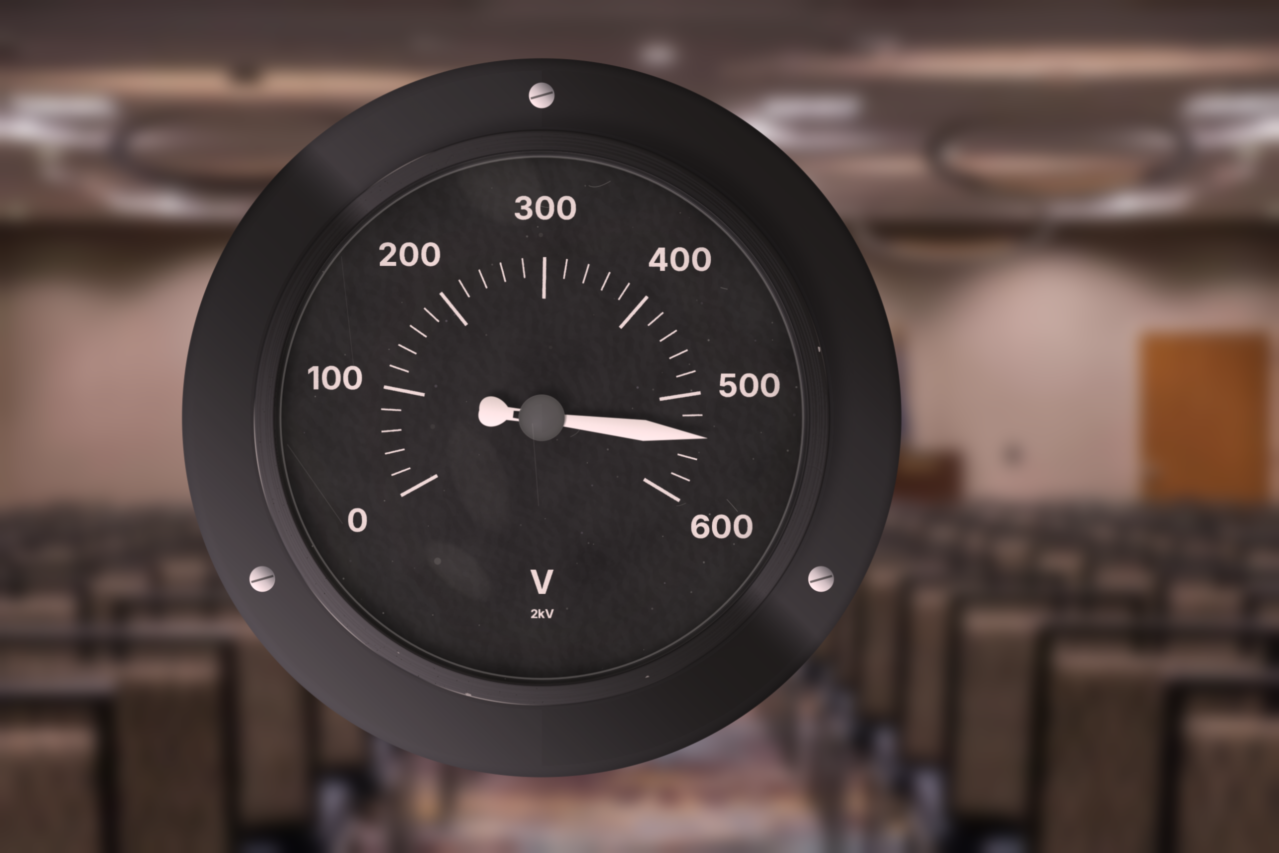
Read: 540,V
